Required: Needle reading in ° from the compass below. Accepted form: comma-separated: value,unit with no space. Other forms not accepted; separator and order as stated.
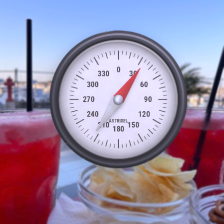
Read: 35,°
